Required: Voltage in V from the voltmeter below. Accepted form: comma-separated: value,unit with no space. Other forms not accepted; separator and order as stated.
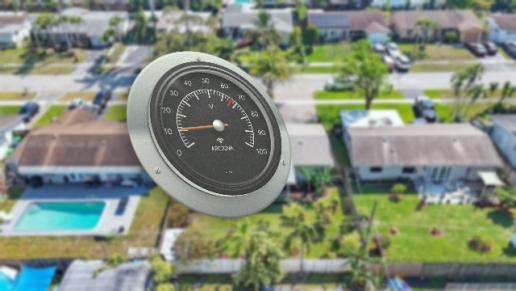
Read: 10,V
